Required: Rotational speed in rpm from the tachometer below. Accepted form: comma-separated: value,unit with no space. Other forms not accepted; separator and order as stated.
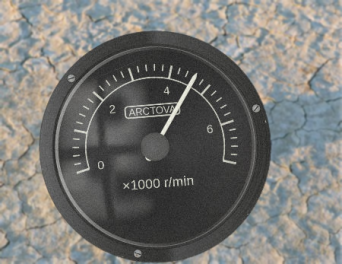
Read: 4600,rpm
